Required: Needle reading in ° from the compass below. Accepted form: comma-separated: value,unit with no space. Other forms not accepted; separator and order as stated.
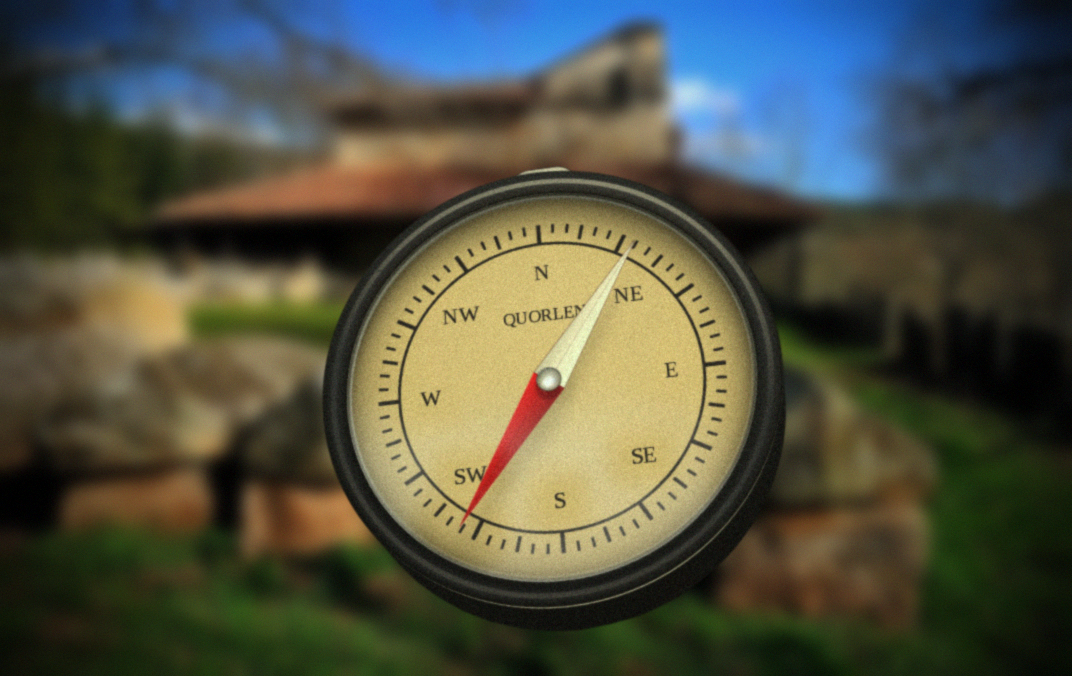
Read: 215,°
